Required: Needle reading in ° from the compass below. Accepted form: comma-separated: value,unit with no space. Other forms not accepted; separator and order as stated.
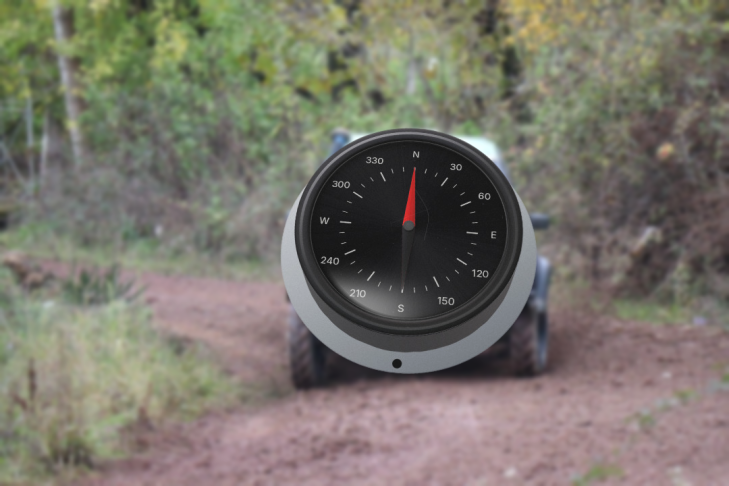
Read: 0,°
